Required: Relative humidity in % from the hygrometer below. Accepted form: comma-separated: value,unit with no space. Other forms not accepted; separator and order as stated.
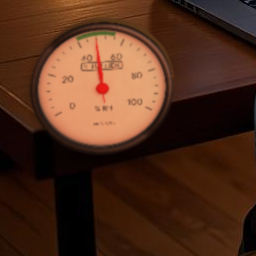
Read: 48,%
